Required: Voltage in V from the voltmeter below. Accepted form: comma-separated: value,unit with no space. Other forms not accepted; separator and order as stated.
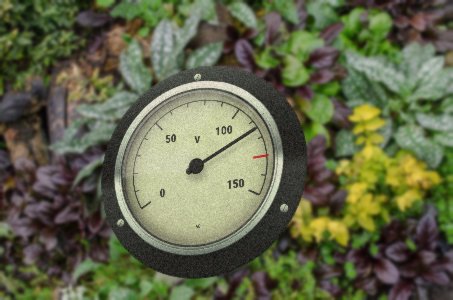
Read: 115,V
